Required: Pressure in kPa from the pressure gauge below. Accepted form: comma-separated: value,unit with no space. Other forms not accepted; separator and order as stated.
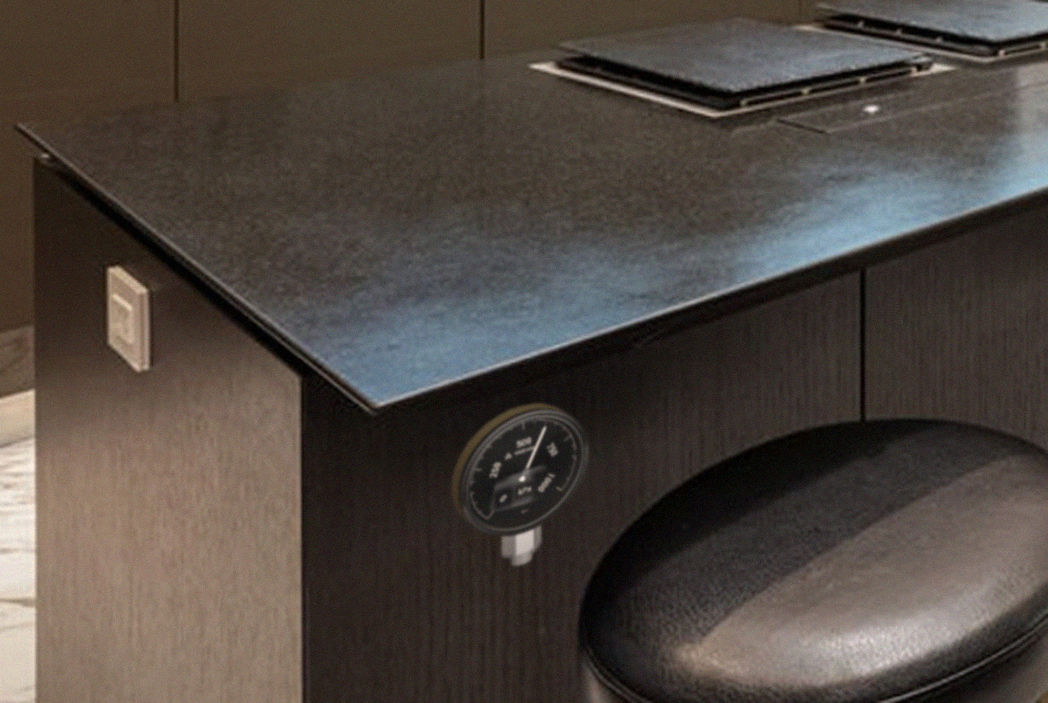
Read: 600,kPa
